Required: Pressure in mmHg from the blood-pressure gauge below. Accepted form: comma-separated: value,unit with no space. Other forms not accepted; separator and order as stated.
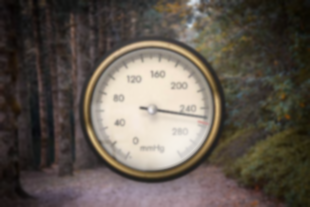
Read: 250,mmHg
